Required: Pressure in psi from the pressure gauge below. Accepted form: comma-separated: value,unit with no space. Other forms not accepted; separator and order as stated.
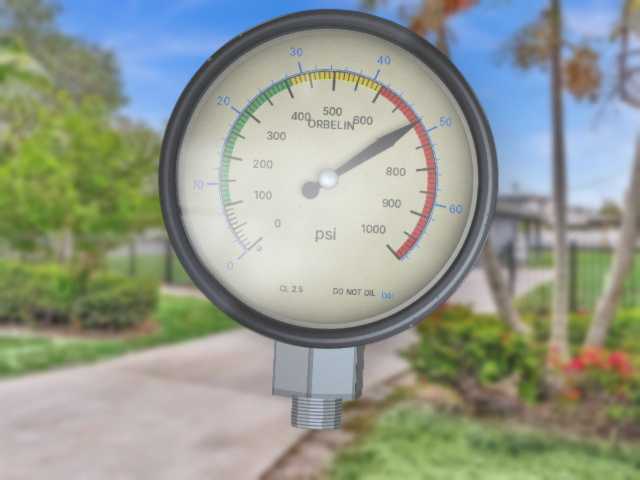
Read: 700,psi
